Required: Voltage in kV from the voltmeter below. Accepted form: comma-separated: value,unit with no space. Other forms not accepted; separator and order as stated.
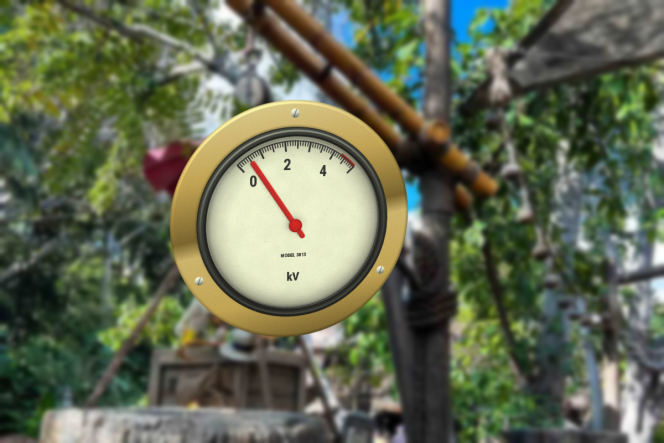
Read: 0.5,kV
